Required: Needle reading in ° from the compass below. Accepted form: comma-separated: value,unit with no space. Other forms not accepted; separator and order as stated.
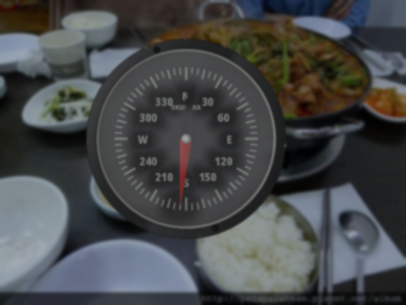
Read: 185,°
